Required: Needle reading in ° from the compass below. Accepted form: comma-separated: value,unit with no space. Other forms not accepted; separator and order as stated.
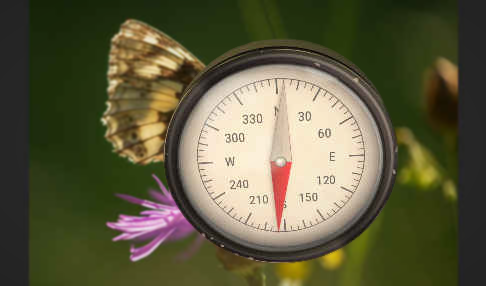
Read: 185,°
